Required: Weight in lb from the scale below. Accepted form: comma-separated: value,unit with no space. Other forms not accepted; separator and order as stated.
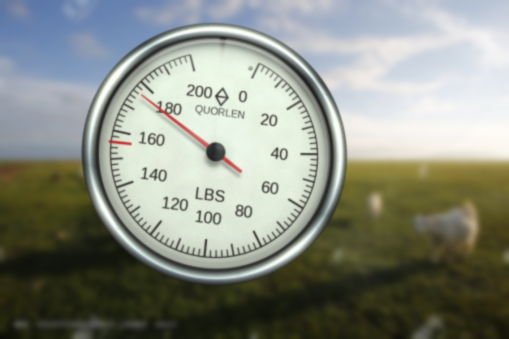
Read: 176,lb
